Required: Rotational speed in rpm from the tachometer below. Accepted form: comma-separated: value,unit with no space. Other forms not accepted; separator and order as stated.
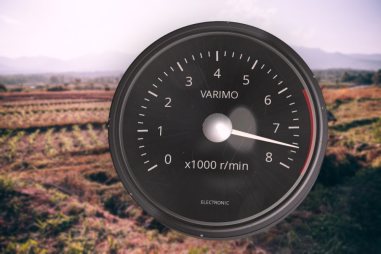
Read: 7500,rpm
